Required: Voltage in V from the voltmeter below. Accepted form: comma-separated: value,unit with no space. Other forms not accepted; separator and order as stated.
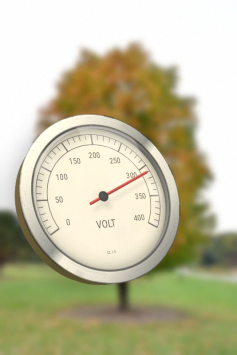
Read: 310,V
